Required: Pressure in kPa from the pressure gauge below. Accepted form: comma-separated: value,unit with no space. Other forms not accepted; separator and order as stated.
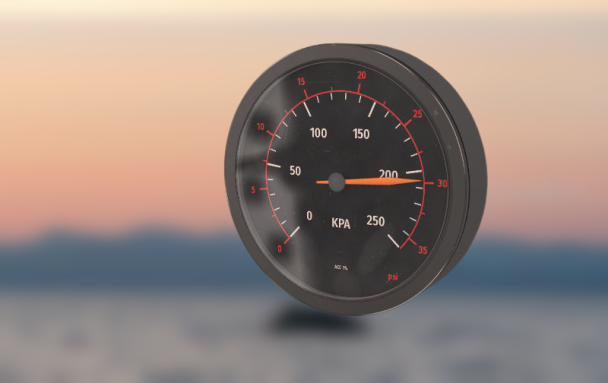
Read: 205,kPa
